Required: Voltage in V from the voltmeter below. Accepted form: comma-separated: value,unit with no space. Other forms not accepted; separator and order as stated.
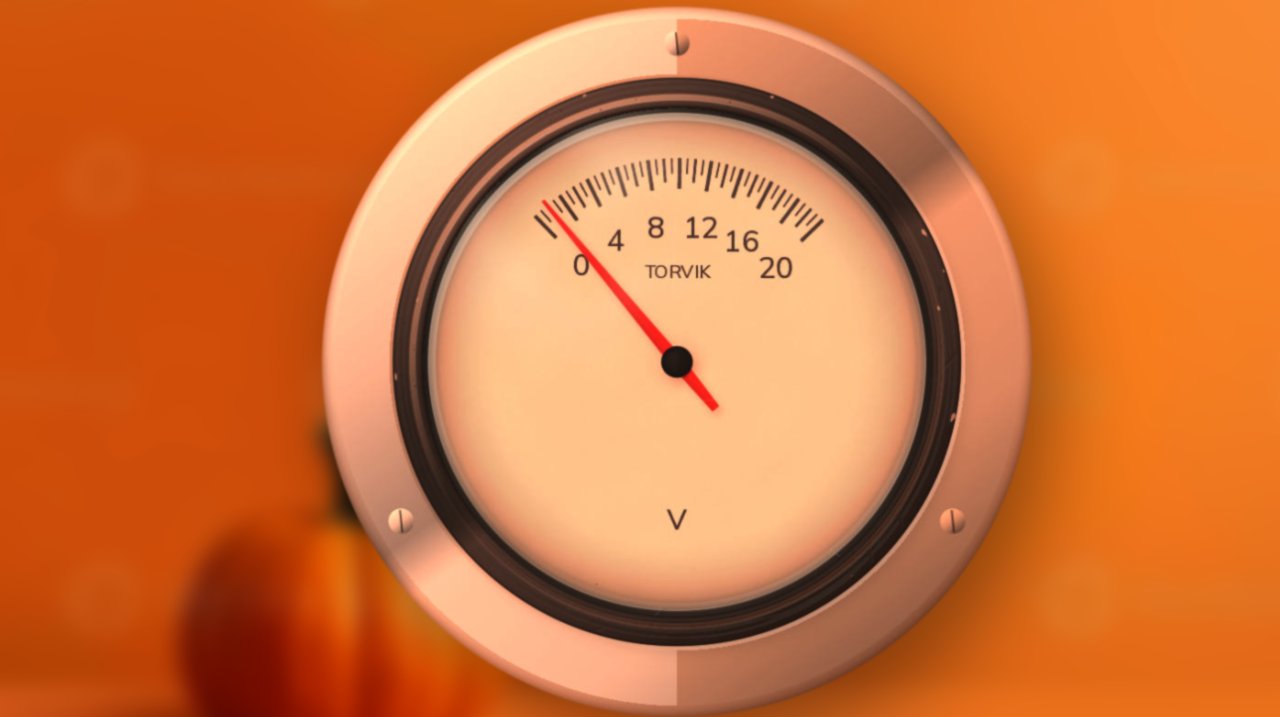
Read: 1,V
